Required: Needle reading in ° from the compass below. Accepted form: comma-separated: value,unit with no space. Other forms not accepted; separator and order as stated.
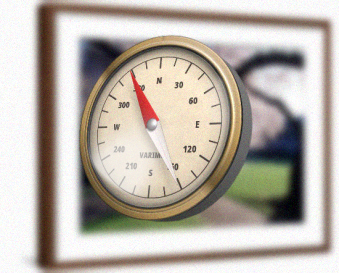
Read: 330,°
